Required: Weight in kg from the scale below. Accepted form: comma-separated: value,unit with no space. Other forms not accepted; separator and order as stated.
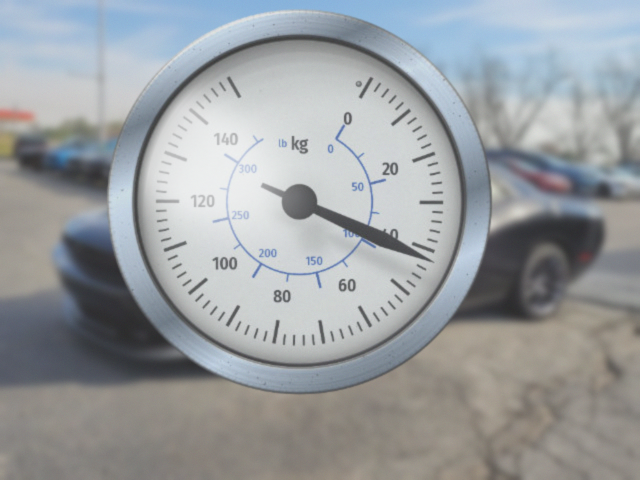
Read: 42,kg
